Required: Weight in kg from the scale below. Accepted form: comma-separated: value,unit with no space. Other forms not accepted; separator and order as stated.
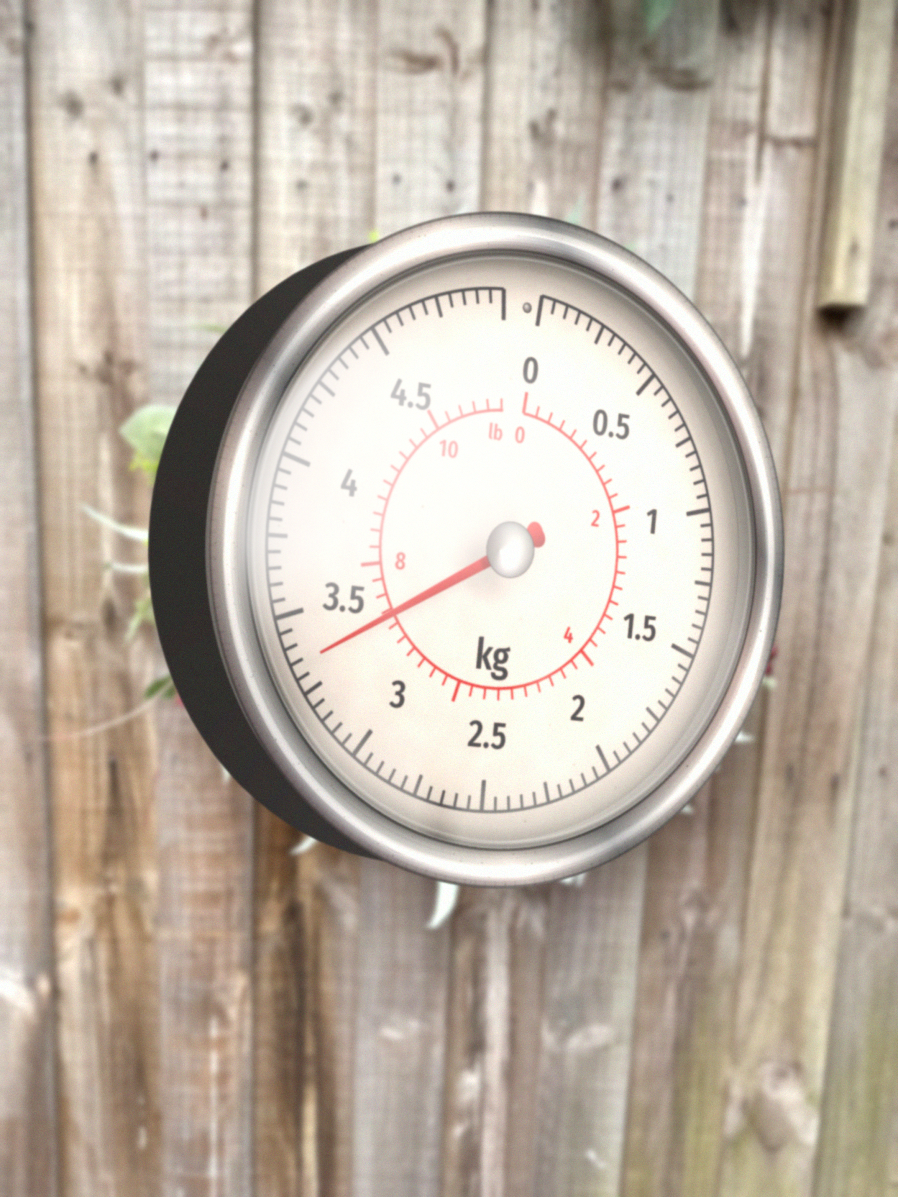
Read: 3.35,kg
